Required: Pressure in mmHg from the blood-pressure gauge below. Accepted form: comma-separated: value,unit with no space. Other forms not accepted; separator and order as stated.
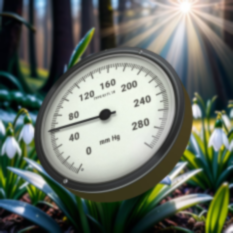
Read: 60,mmHg
